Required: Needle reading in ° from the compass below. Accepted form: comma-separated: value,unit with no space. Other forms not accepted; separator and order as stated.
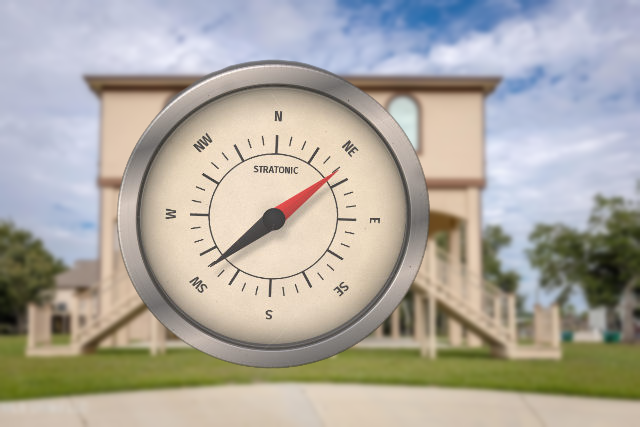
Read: 50,°
